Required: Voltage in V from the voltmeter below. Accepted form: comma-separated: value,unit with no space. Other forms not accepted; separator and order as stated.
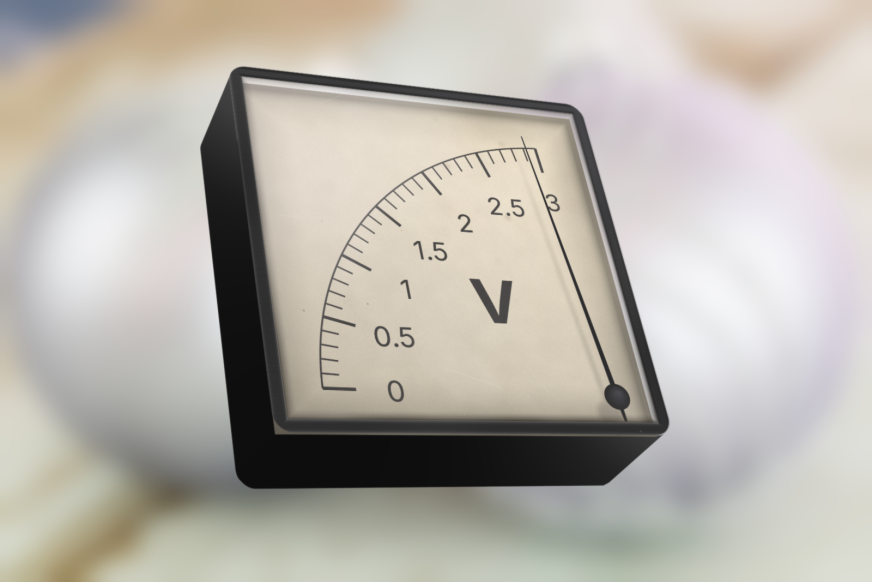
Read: 2.9,V
